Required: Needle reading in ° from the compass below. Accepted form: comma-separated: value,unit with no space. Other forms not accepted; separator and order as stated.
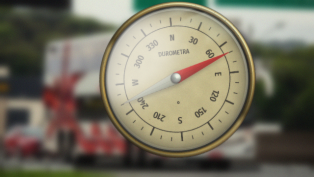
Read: 70,°
